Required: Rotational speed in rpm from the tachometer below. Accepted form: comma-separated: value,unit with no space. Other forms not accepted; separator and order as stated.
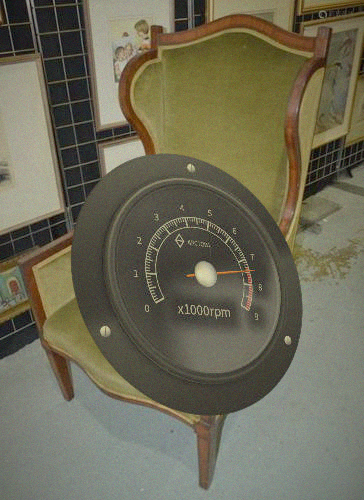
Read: 7500,rpm
